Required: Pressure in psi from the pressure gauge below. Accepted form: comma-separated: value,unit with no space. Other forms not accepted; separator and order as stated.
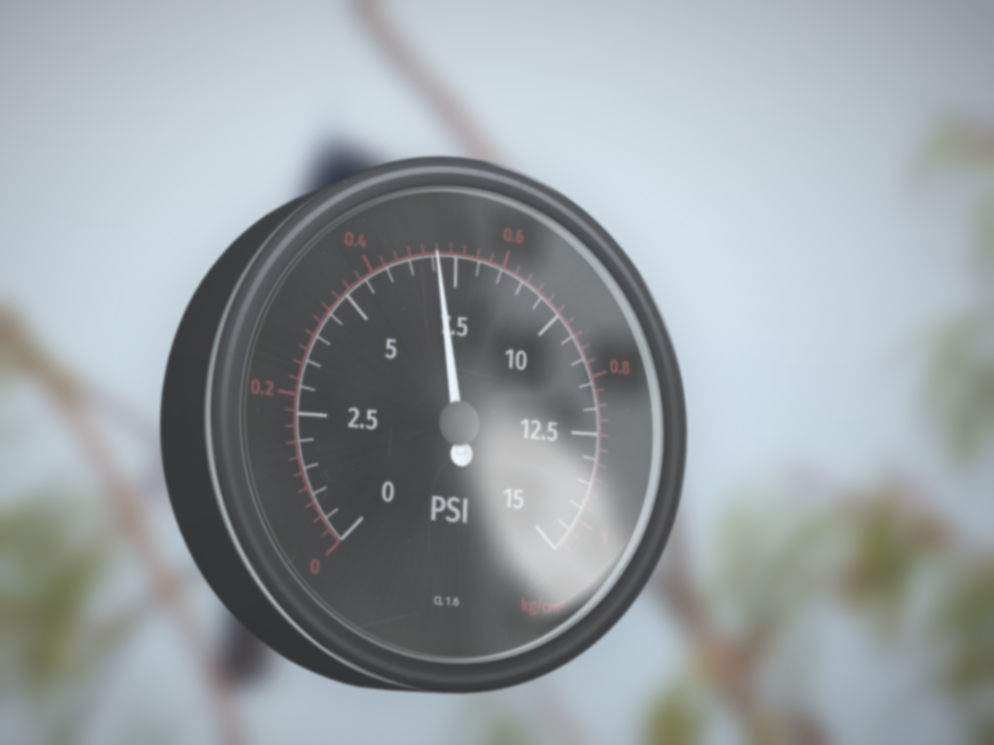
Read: 7,psi
